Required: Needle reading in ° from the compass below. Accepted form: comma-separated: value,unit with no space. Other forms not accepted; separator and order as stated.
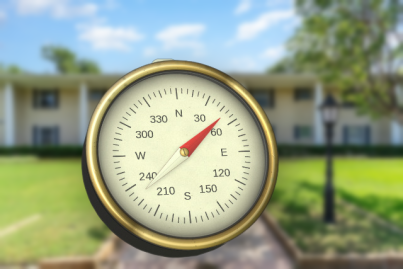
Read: 50,°
